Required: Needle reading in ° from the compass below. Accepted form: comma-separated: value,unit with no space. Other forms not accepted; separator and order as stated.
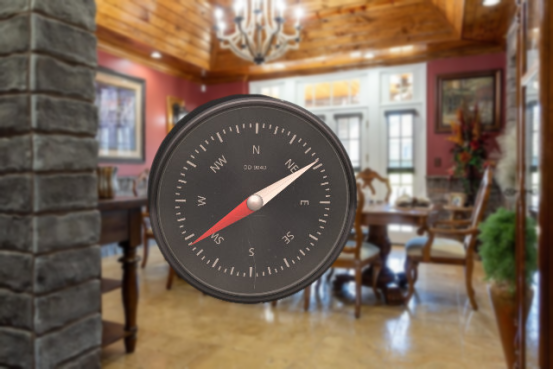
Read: 235,°
